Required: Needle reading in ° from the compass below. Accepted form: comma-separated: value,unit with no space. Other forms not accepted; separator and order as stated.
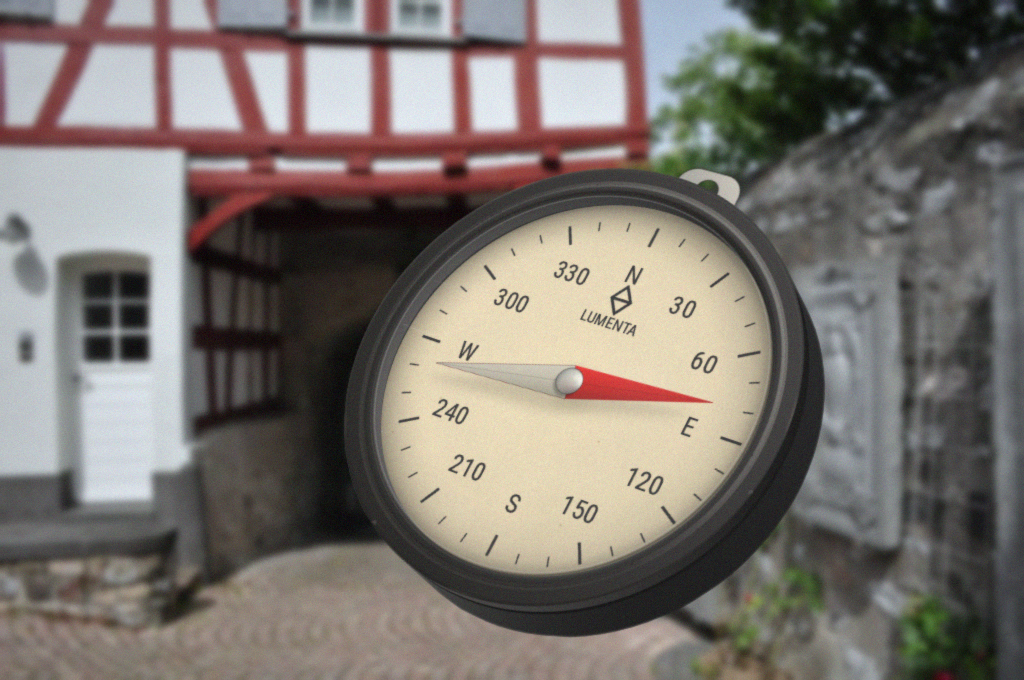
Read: 80,°
